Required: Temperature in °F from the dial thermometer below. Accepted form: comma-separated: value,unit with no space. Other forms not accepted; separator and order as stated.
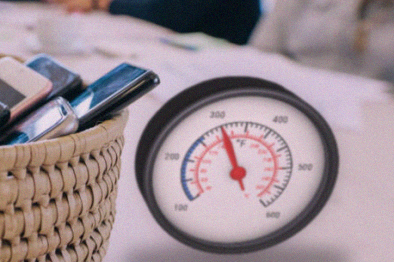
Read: 300,°F
